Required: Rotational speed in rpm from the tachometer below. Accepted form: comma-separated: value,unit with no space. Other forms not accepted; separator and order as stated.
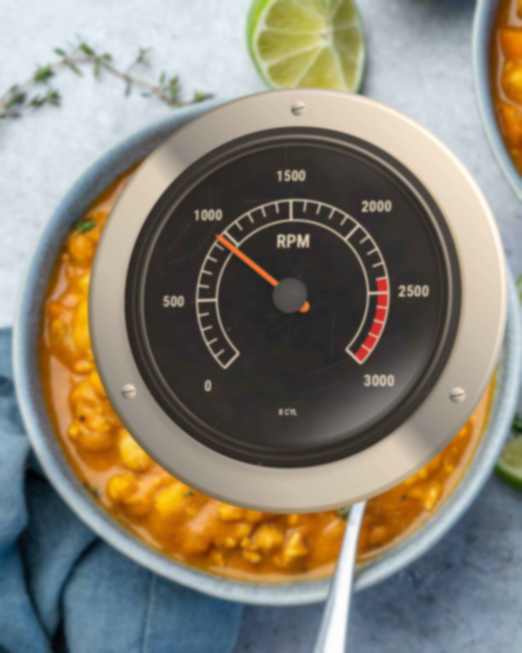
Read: 950,rpm
